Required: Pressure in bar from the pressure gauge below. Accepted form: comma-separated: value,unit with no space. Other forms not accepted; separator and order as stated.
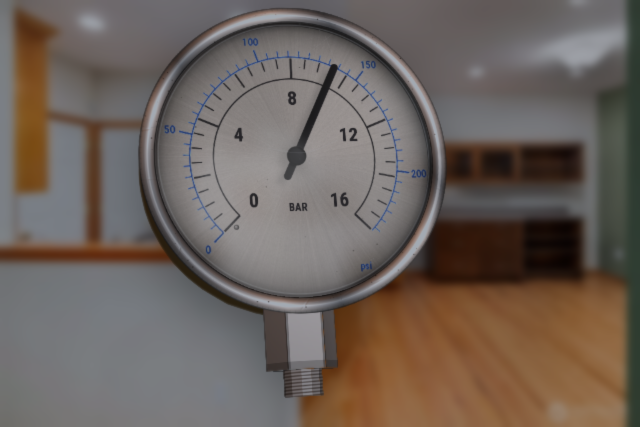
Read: 9.5,bar
